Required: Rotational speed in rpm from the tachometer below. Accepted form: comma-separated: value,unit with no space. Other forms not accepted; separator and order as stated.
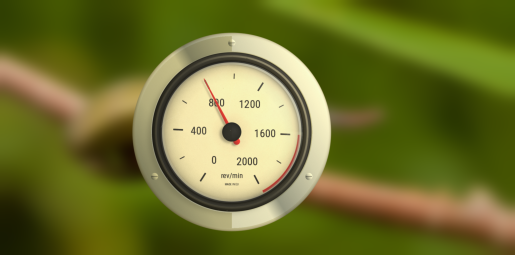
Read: 800,rpm
